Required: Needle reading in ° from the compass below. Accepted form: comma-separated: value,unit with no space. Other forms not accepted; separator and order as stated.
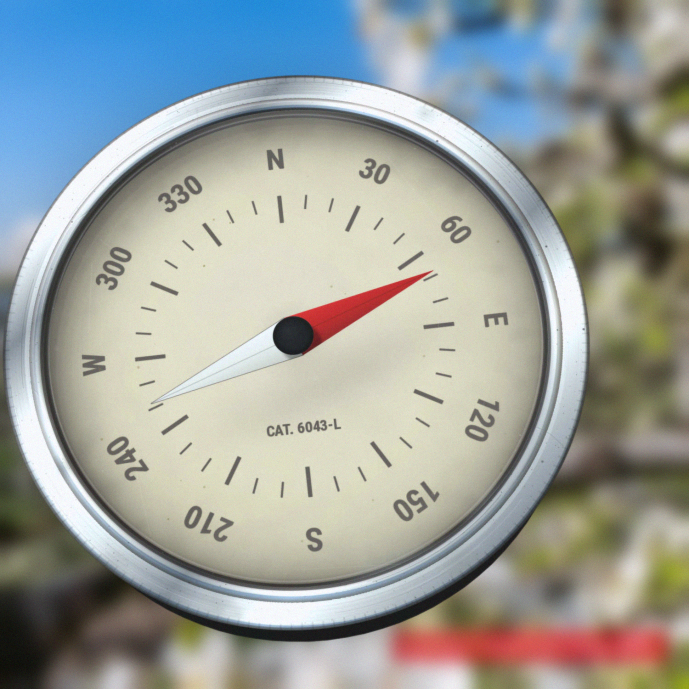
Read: 70,°
